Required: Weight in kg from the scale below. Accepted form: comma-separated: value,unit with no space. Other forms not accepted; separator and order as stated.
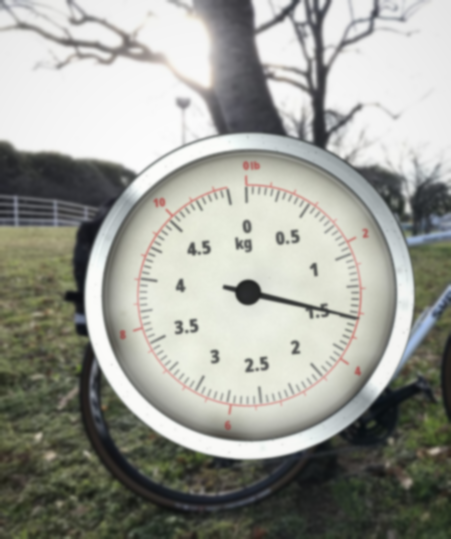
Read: 1.5,kg
